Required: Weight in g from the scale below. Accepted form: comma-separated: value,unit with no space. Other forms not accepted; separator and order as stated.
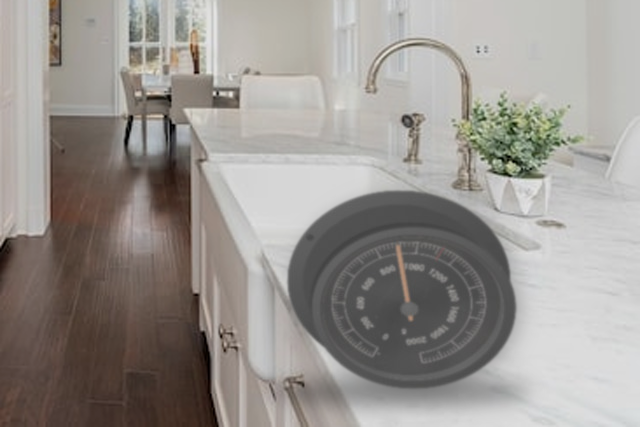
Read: 900,g
